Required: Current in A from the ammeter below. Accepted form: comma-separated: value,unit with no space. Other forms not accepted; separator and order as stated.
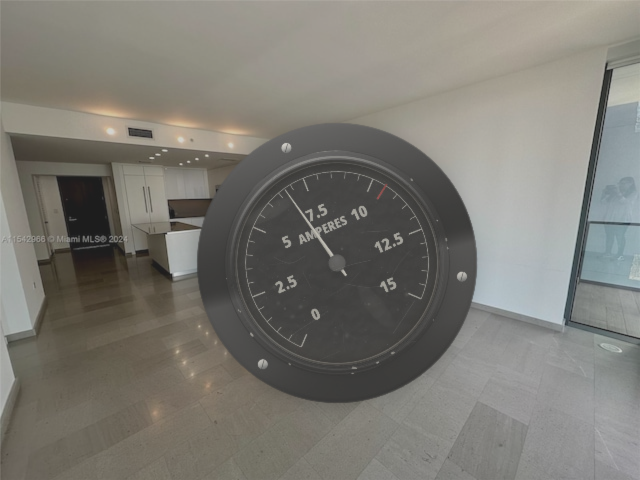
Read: 6.75,A
